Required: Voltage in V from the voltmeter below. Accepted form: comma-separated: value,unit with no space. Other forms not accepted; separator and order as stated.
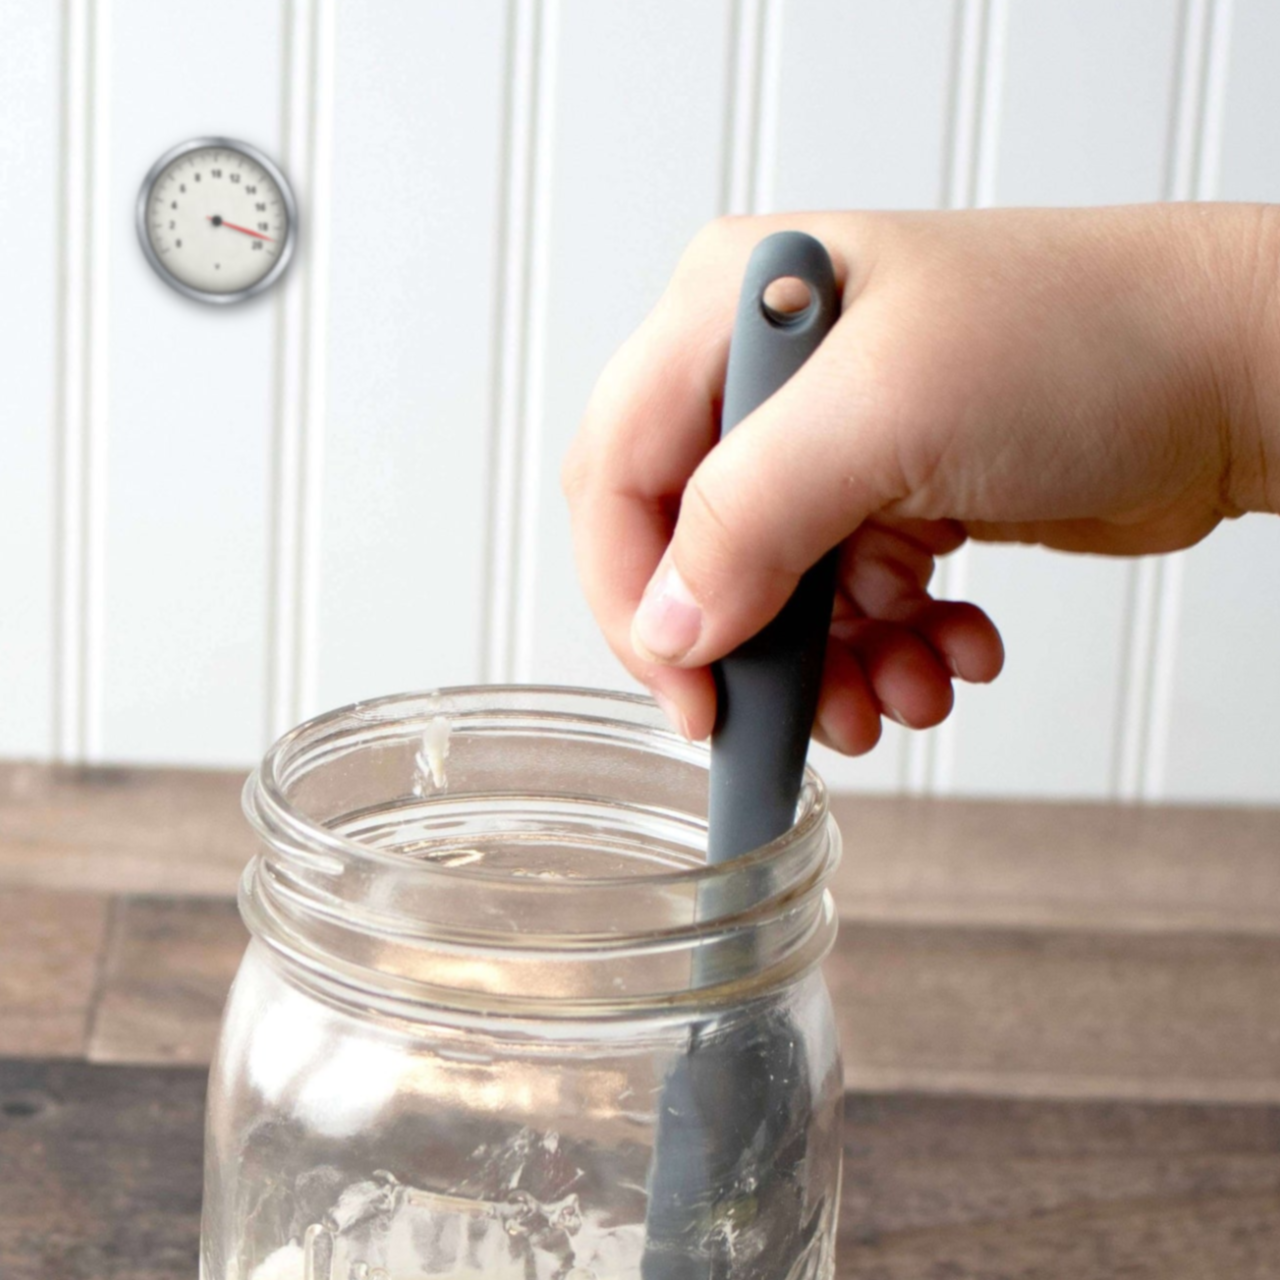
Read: 19,V
